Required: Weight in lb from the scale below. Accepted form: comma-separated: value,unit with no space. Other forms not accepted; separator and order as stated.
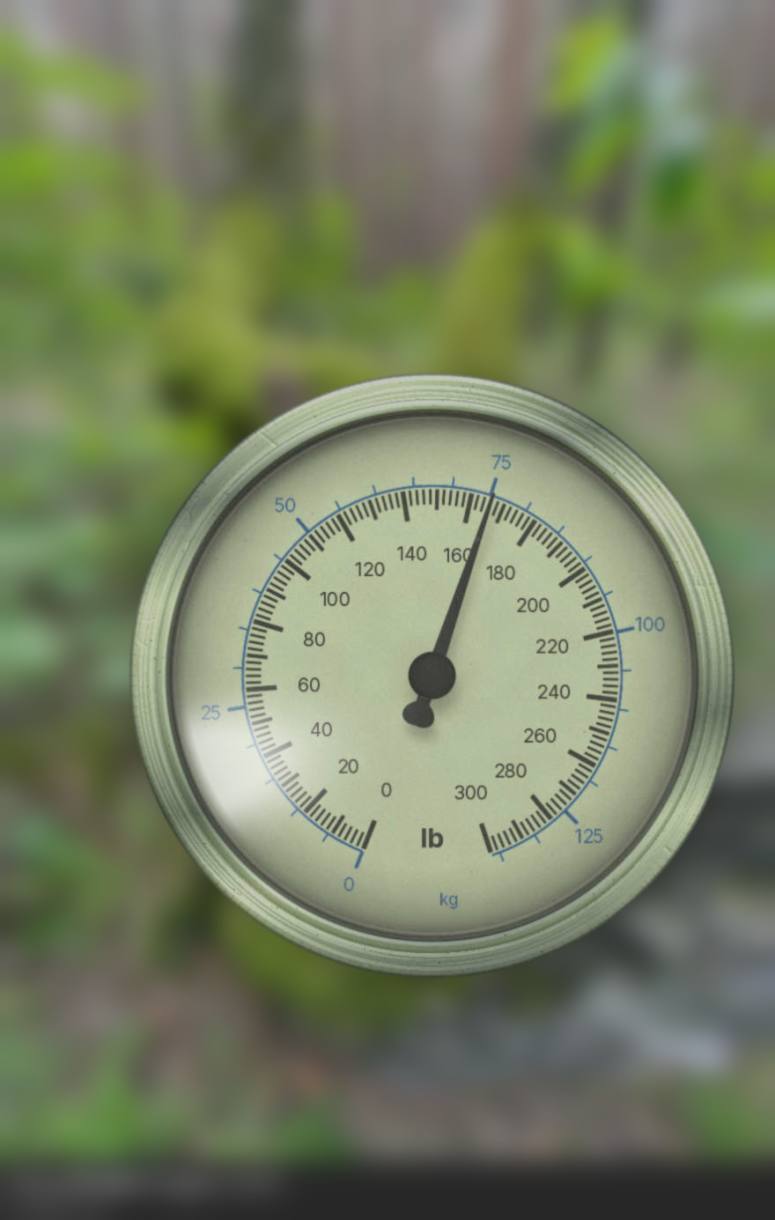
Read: 166,lb
